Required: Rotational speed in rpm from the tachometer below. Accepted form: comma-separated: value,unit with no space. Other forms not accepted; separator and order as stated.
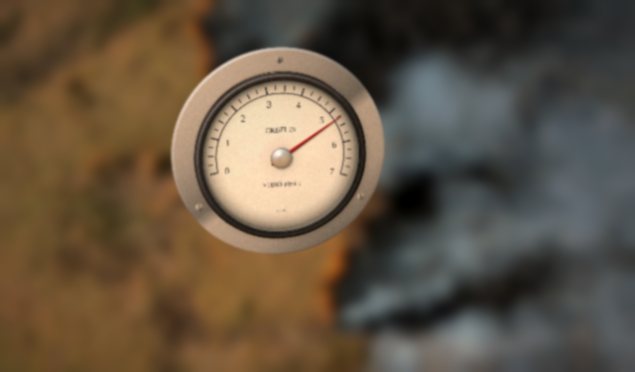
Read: 5250,rpm
